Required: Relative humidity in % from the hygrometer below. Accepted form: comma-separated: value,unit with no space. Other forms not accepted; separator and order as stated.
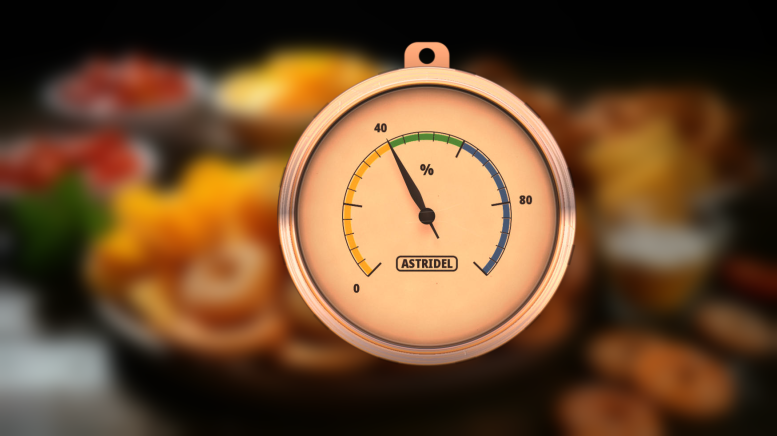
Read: 40,%
